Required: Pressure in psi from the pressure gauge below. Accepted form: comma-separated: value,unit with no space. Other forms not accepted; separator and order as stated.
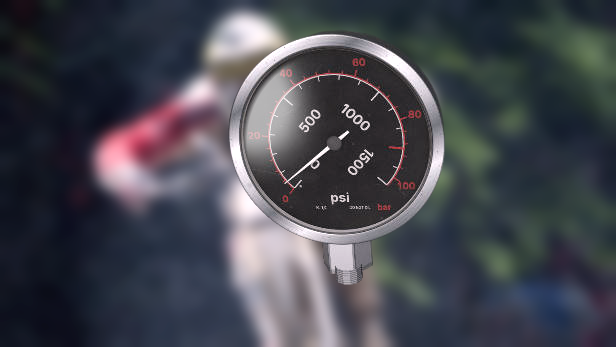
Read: 50,psi
